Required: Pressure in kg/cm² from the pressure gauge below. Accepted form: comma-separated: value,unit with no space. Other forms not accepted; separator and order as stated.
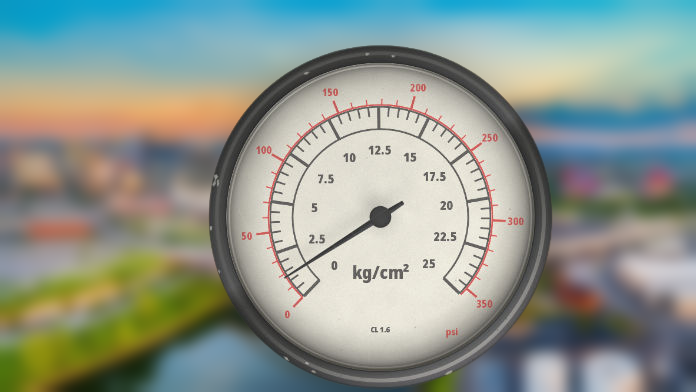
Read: 1.25,kg/cm²
